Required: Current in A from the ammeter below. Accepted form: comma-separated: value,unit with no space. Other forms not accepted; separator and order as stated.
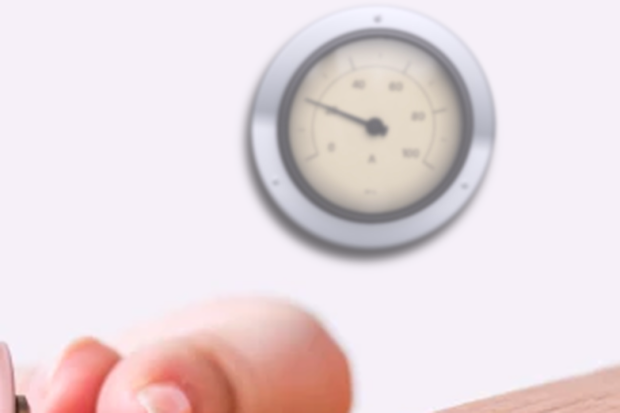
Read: 20,A
